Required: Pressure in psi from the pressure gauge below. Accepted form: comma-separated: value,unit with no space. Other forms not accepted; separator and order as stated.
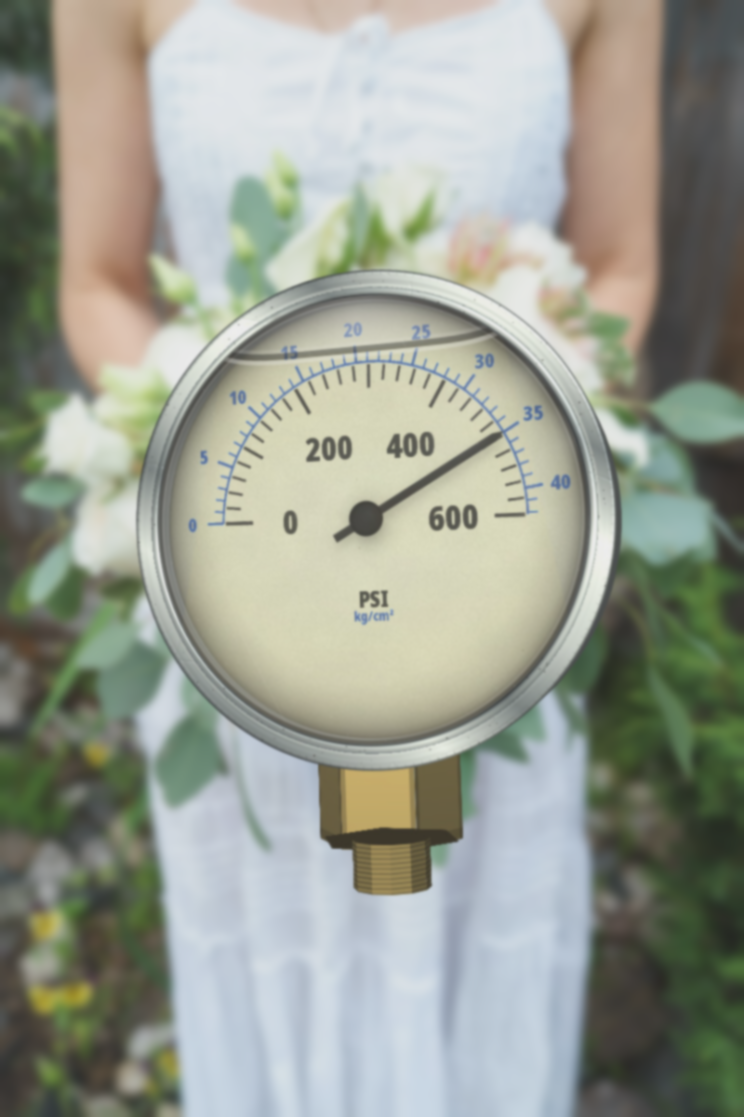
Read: 500,psi
